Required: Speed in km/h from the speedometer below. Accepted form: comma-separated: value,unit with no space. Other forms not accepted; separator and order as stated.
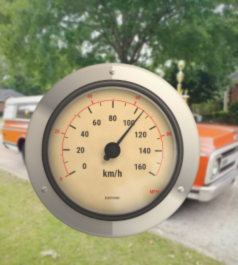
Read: 105,km/h
